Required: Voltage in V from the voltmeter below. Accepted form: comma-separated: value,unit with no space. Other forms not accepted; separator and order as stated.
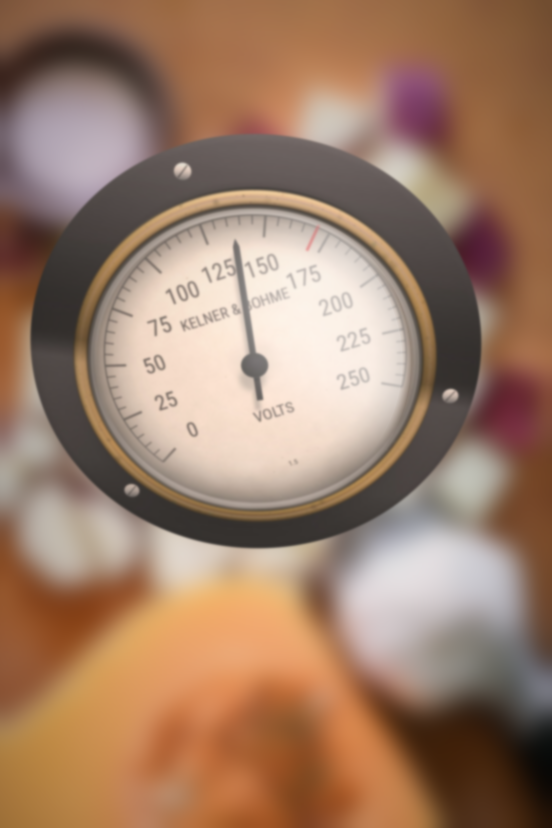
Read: 137.5,V
